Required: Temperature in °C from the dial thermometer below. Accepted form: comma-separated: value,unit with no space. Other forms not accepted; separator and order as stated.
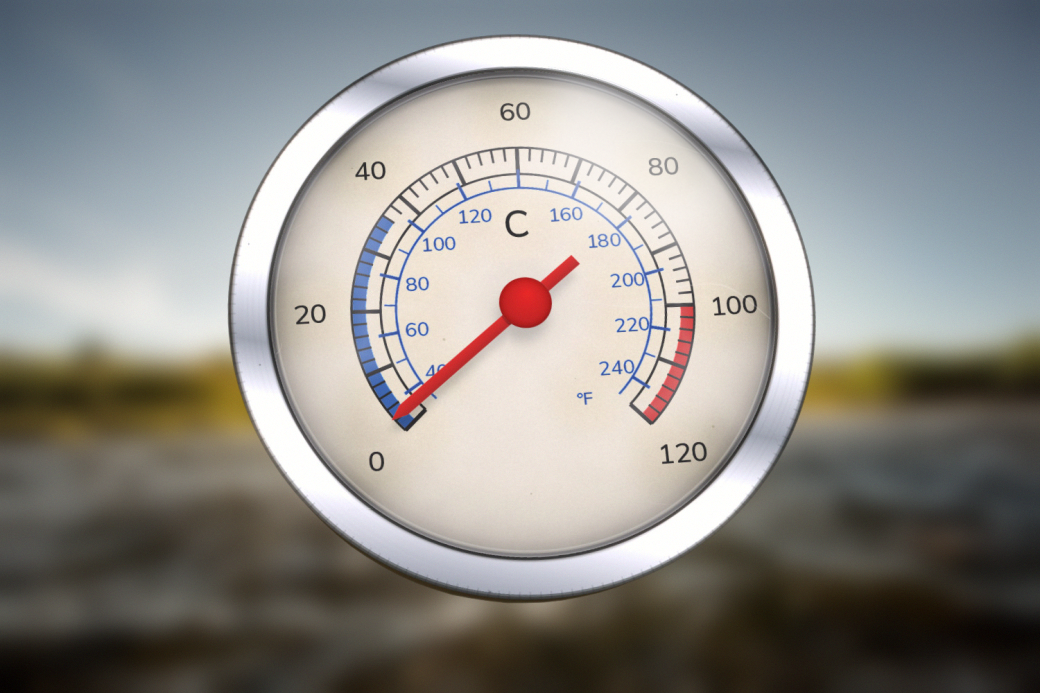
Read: 2,°C
